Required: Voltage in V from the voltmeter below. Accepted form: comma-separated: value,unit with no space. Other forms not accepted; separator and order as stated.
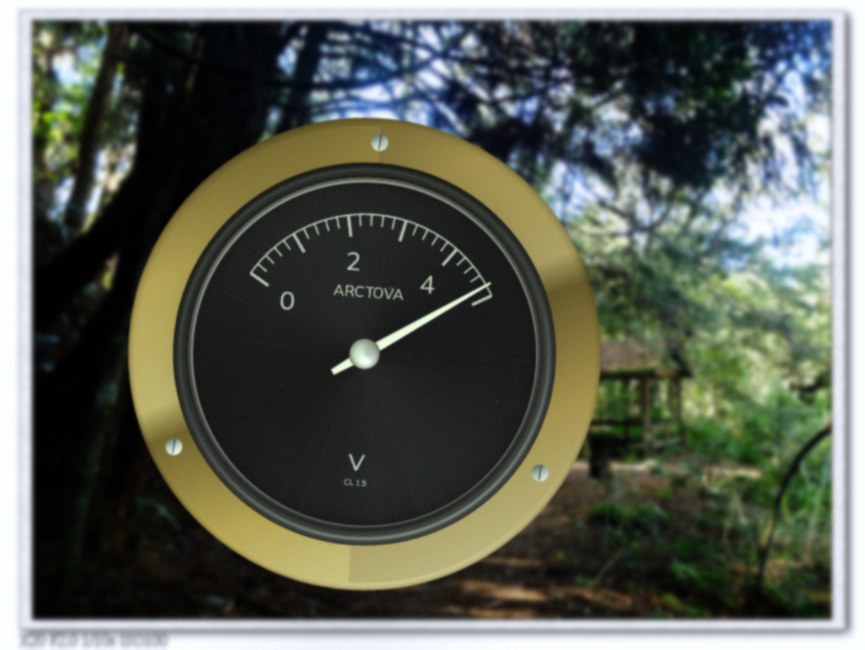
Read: 4.8,V
